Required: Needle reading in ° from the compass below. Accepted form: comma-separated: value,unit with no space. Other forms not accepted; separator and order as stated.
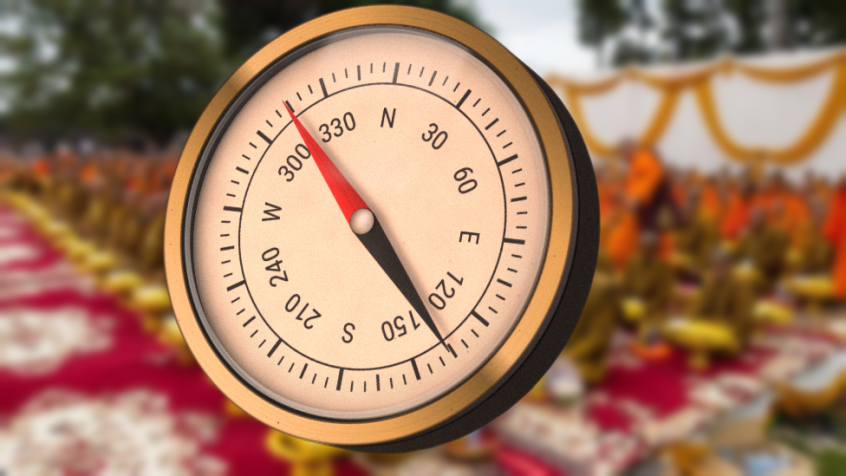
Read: 315,°
